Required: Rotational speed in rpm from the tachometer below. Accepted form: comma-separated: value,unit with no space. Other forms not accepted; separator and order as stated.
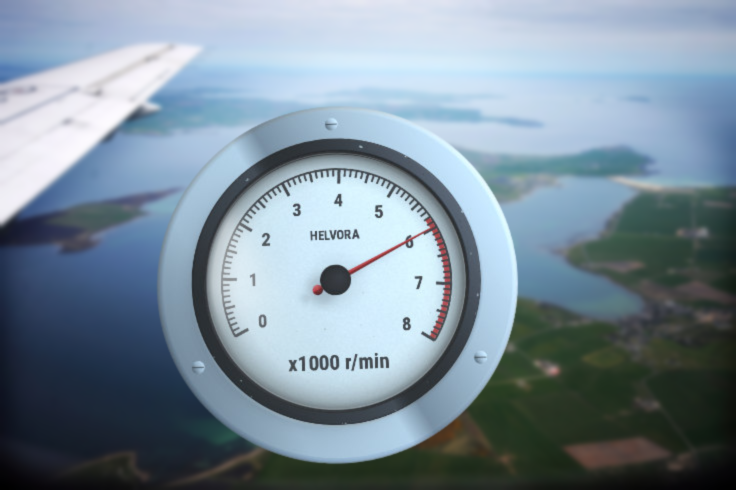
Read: 6000,rpm
